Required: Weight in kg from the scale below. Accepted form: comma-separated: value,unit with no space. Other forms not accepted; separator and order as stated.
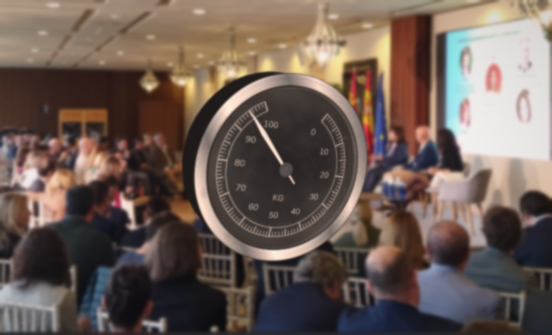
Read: 95,kg
